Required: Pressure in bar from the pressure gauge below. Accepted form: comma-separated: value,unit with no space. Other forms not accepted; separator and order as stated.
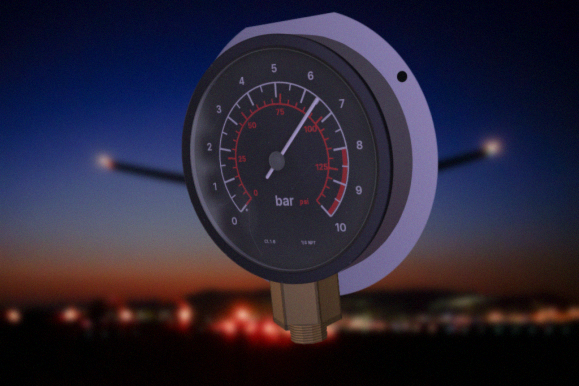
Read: 6.5,bar
